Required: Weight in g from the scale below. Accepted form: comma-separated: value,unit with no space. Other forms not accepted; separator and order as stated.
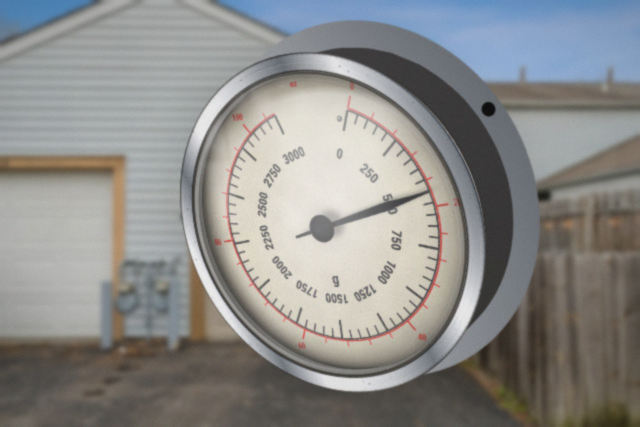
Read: 500,g
